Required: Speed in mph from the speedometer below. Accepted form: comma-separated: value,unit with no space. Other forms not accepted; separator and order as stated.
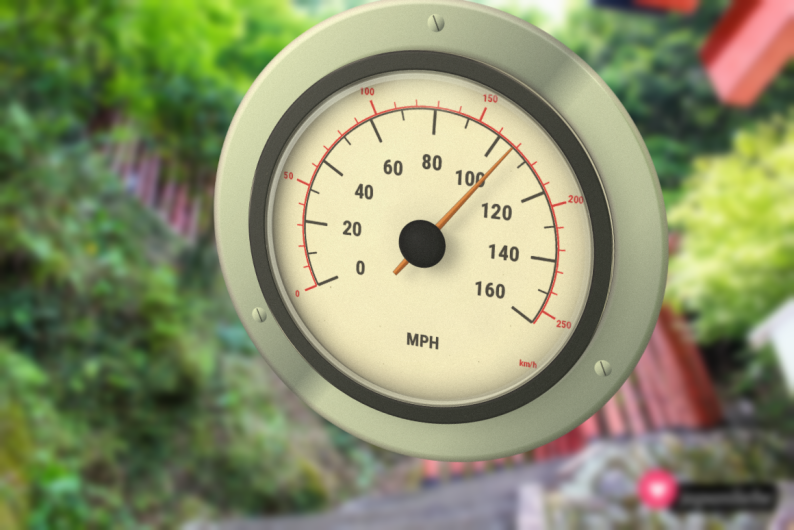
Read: 105,mph
